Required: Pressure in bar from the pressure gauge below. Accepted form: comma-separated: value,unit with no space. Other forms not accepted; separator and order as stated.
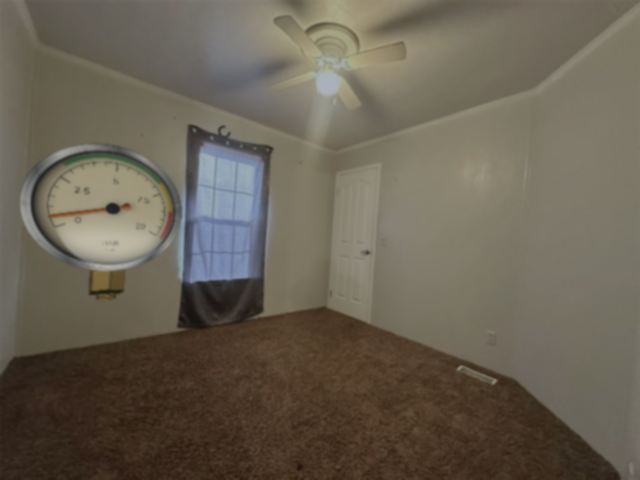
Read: 0.5,bar
